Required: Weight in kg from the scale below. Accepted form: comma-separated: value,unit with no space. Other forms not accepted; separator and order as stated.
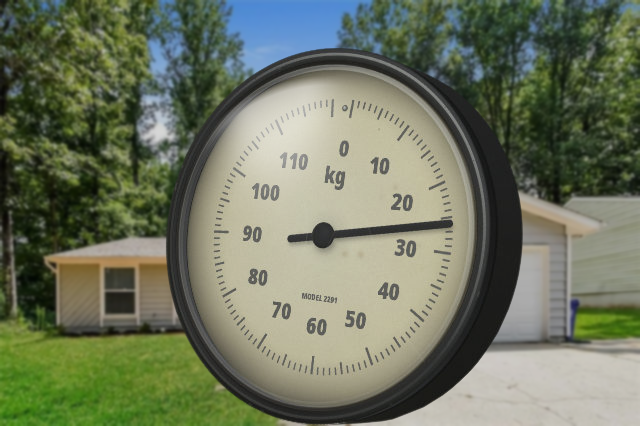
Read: 26,kg
